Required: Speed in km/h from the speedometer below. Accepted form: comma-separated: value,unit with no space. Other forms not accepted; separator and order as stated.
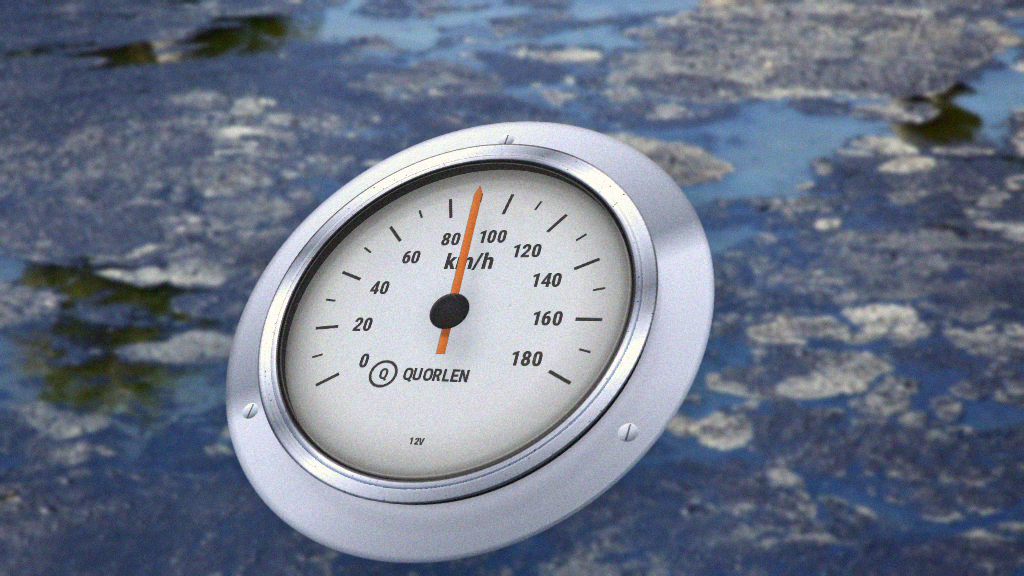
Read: 90,km/h
